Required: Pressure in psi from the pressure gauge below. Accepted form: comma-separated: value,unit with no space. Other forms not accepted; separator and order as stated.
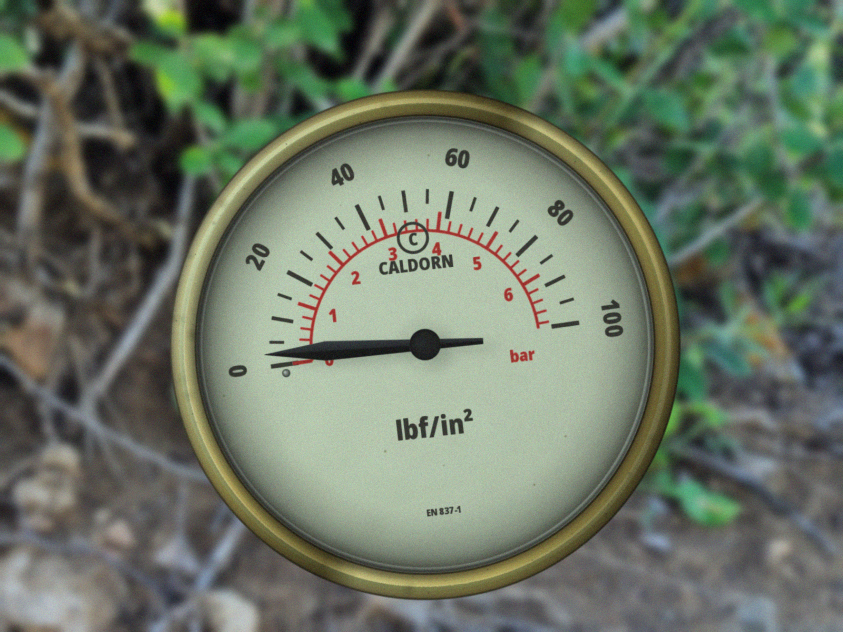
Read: 2.5,psi
